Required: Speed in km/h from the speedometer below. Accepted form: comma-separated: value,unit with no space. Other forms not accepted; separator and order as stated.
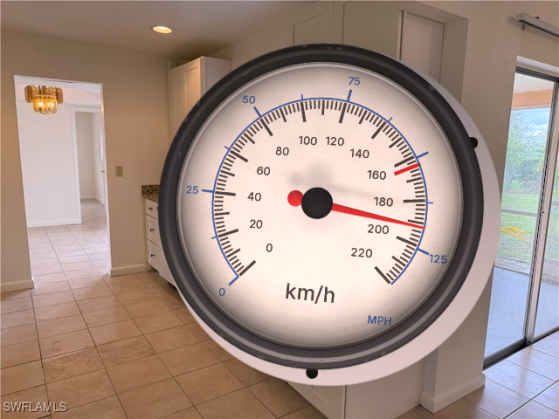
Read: 192,km/h
